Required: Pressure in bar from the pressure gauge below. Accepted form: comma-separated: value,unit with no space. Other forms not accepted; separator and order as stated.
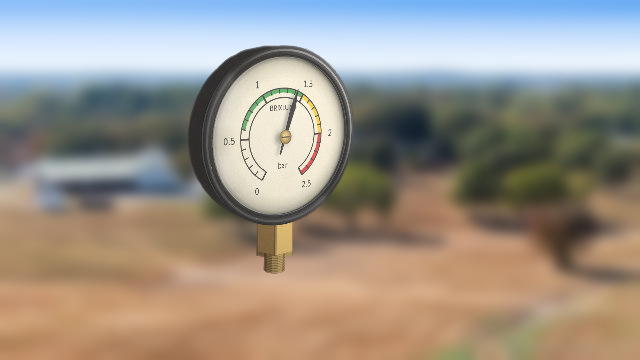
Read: 1.4,bar
